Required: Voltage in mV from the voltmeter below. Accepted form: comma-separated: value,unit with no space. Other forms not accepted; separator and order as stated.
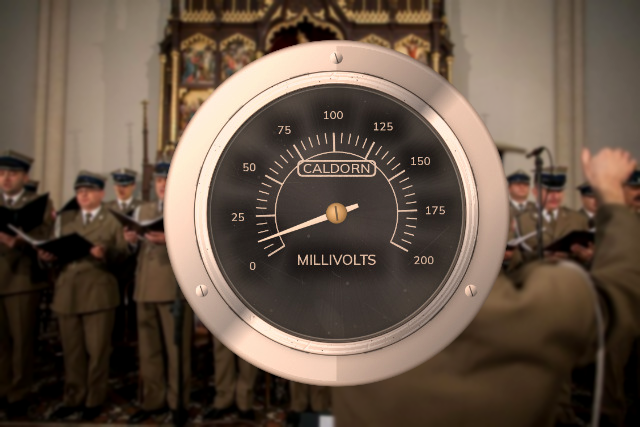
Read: 10,mV
